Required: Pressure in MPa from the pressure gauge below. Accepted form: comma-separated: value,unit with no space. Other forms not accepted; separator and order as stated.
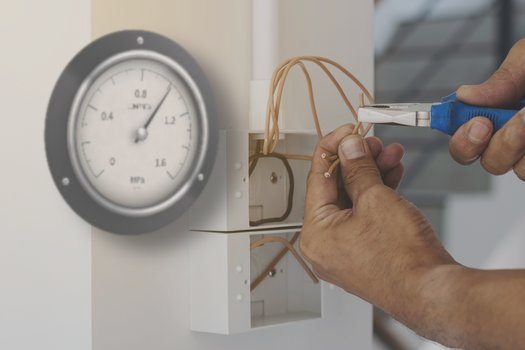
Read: 1,MPa
